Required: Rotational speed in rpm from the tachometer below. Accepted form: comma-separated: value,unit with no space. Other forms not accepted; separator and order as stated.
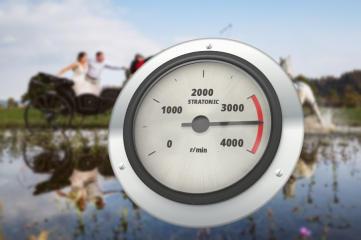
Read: 3500,rpm
